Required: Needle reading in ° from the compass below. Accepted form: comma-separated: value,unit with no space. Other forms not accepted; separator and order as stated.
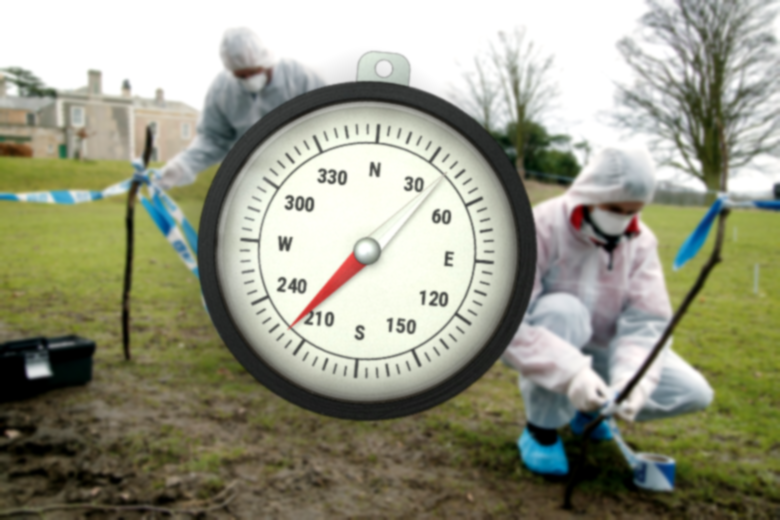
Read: 220,°
